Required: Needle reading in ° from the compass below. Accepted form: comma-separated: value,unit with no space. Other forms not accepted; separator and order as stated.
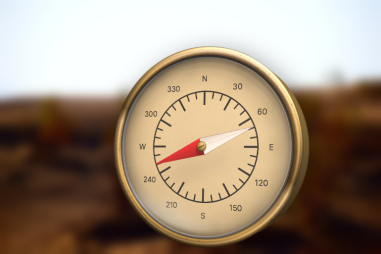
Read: 250,°
